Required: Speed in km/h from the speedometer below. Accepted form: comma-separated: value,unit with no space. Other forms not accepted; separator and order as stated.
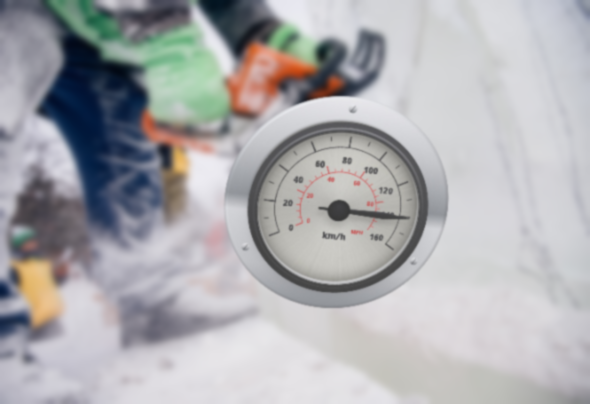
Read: 140,km/h
